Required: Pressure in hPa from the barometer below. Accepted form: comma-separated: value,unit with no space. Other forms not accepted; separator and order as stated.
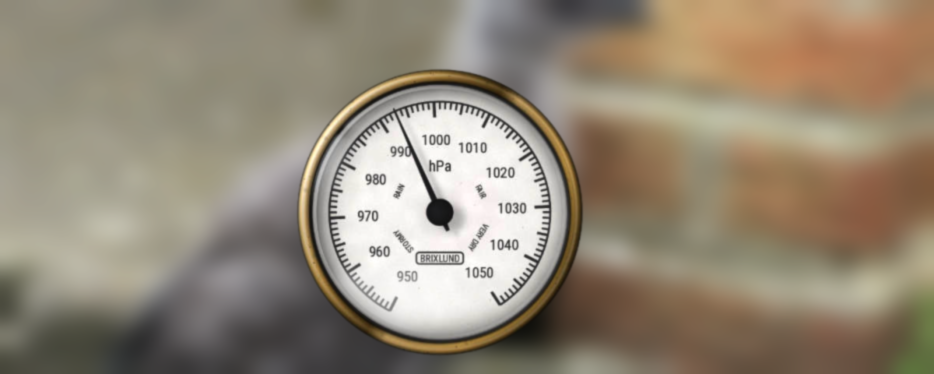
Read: 993,hPa
